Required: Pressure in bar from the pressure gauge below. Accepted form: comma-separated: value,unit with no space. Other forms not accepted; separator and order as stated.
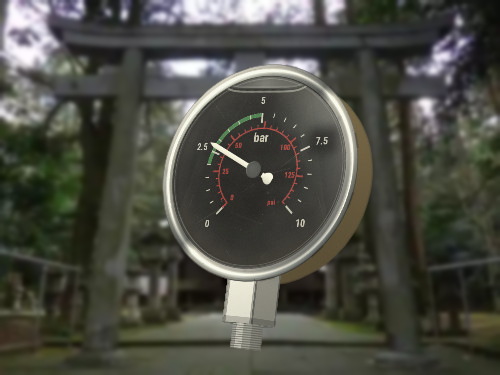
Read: 2.75,bar
